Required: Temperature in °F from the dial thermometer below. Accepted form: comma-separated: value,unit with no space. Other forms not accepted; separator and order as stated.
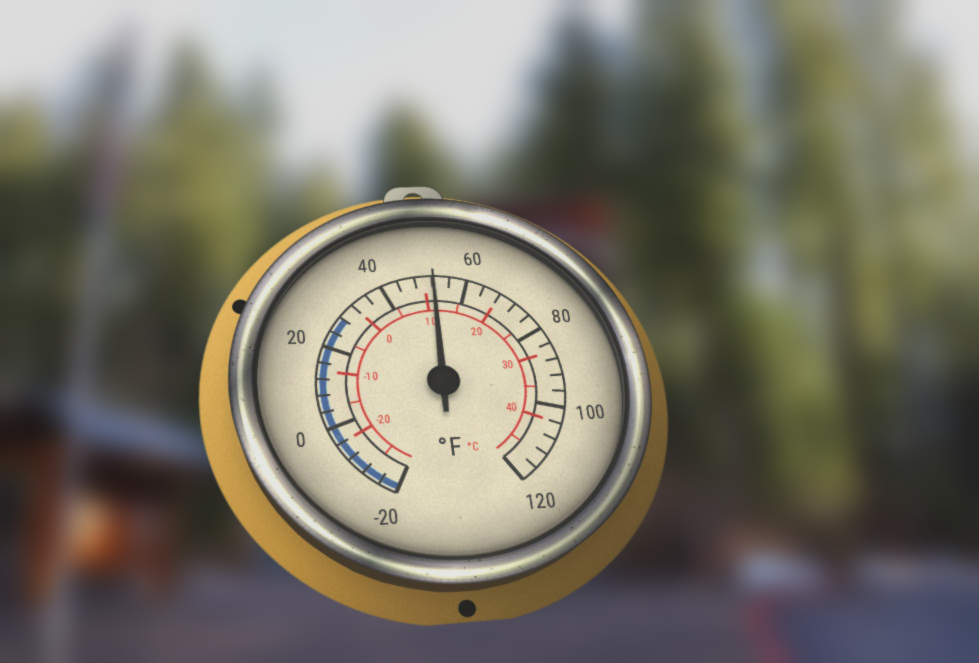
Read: 52,°F
